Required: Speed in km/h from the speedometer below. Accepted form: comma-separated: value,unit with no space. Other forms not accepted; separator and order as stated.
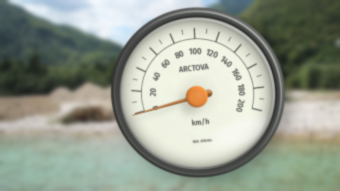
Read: 0,km/h
